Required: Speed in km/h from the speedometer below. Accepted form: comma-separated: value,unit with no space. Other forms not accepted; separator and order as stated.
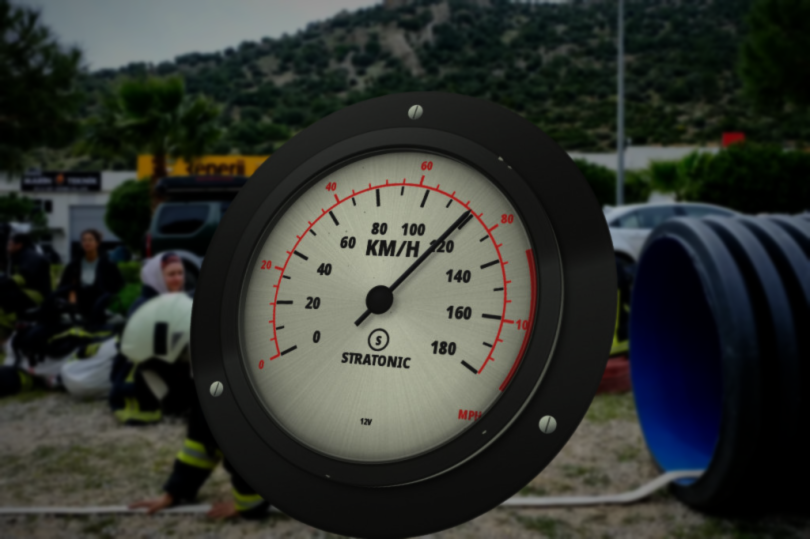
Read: 120,km/h
